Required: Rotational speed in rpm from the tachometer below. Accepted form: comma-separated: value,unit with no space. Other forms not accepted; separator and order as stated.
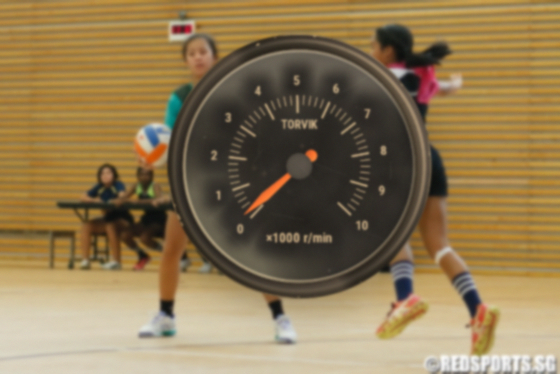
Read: 200,rpm
